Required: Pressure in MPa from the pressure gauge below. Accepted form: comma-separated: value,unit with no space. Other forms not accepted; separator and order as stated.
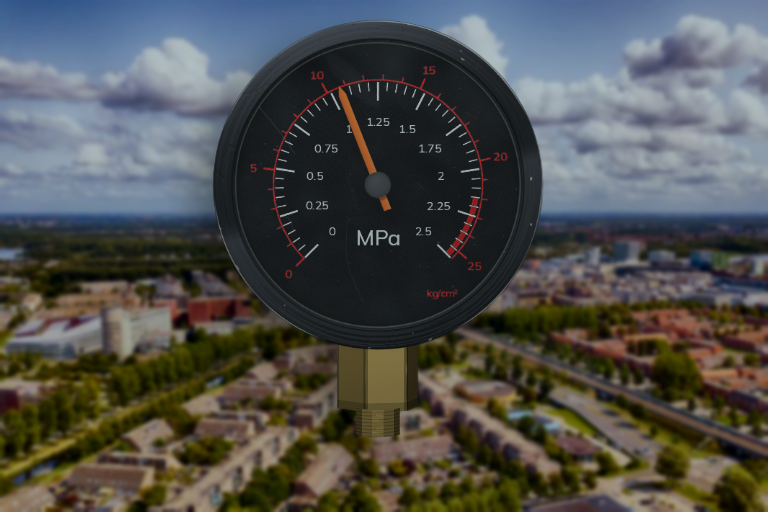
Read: 1.05,MPa
